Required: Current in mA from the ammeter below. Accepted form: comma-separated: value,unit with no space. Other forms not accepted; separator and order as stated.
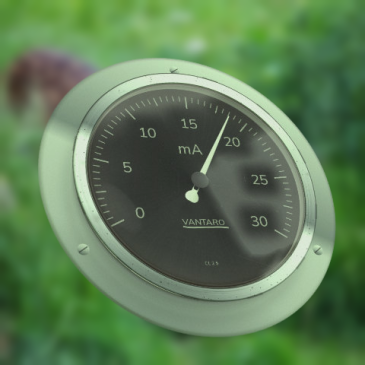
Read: 18.5,mA
